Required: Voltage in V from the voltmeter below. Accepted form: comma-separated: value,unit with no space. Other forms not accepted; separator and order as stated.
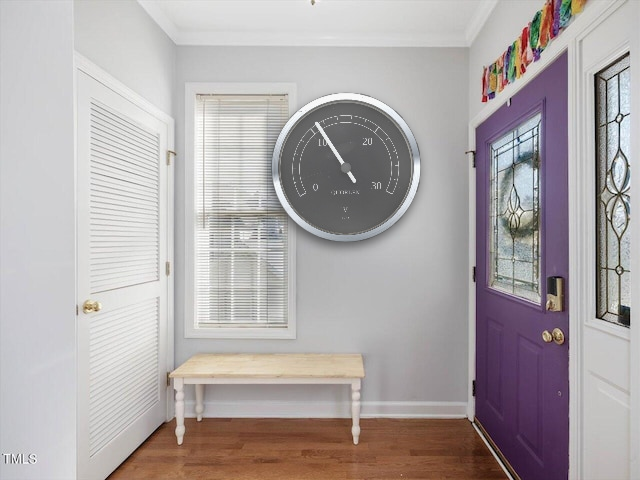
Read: 11,V
